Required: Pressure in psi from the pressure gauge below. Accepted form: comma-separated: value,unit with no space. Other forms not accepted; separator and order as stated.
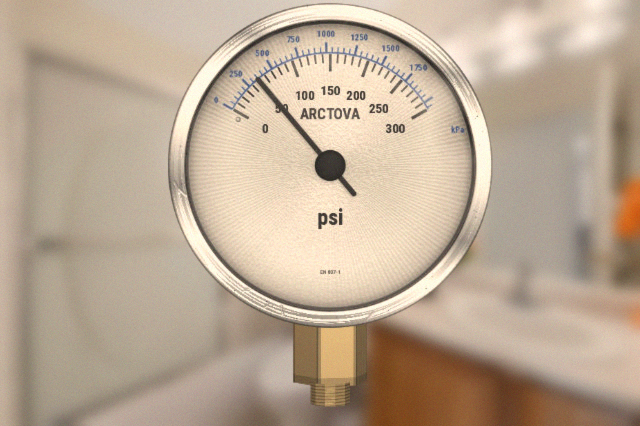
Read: 50,psi
